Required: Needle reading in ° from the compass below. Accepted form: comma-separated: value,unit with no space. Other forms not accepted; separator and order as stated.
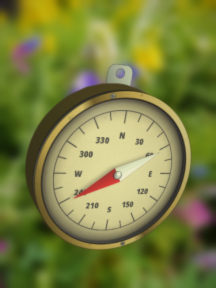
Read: 240,°
